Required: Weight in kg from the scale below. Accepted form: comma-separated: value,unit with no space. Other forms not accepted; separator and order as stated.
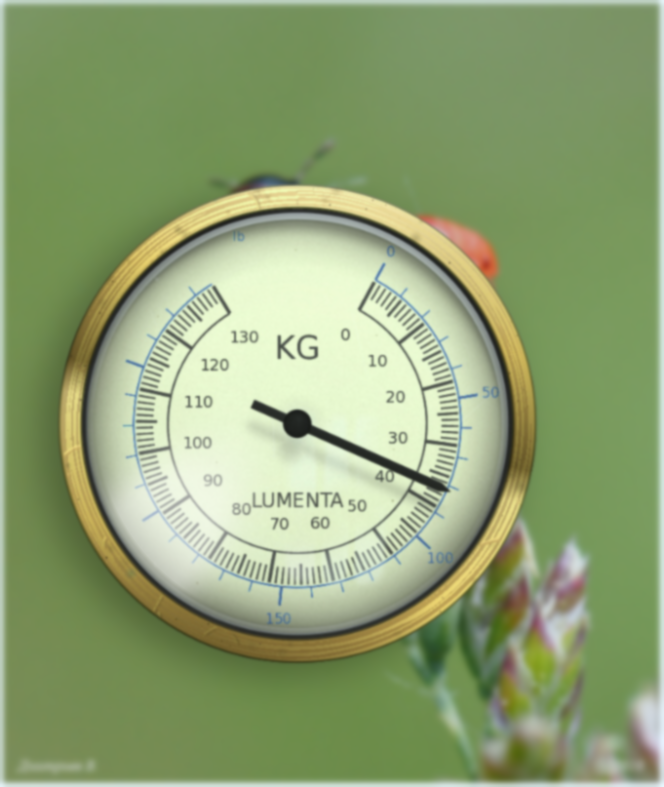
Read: 37,kg
